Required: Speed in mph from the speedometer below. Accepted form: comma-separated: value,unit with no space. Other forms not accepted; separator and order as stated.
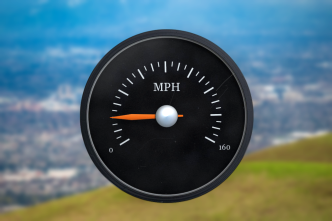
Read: 20,mph
